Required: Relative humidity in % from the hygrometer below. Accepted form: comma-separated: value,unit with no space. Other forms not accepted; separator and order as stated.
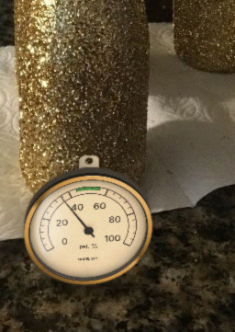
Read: 36,%
